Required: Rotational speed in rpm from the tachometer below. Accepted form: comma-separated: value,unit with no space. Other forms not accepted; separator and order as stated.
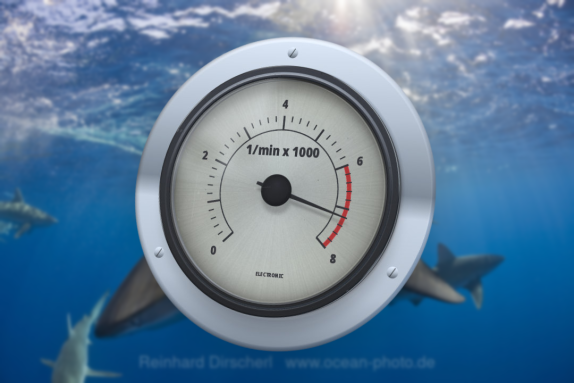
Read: 7200,rpm
